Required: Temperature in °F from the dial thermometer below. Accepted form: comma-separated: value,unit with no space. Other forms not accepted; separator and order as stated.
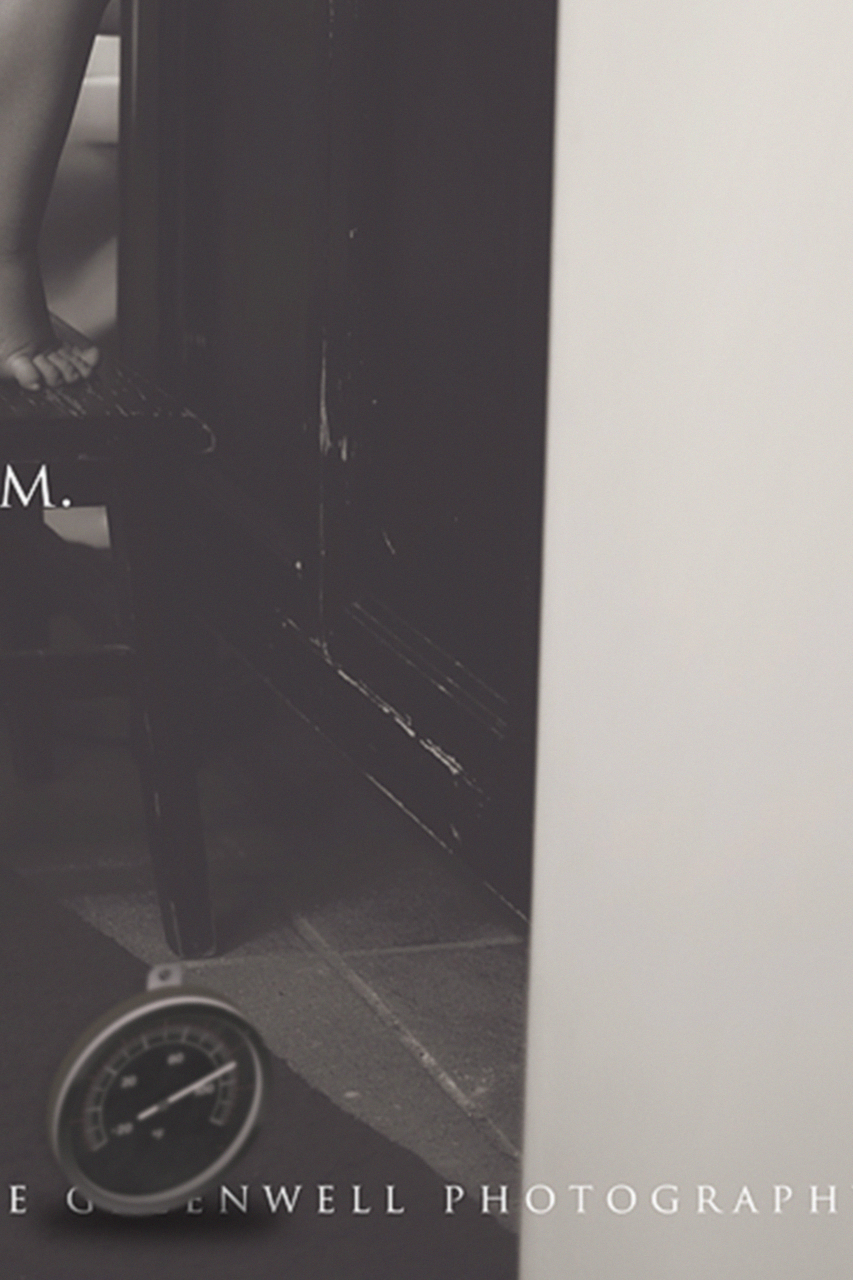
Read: 90,°F
